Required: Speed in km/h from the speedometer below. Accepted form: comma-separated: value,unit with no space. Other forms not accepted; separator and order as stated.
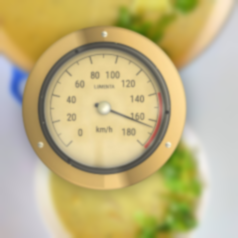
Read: 165,km/h
